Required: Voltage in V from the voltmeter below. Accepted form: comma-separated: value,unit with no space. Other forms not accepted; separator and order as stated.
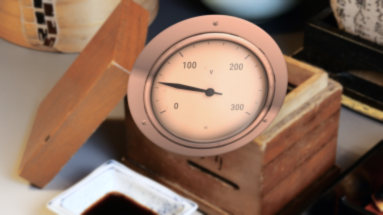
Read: 50,V
